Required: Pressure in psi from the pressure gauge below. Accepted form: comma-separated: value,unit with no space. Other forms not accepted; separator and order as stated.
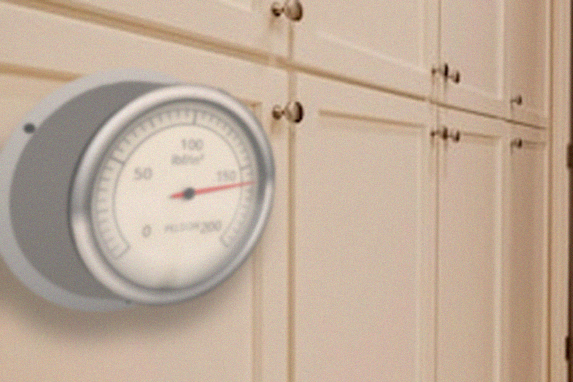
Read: 160,psi
